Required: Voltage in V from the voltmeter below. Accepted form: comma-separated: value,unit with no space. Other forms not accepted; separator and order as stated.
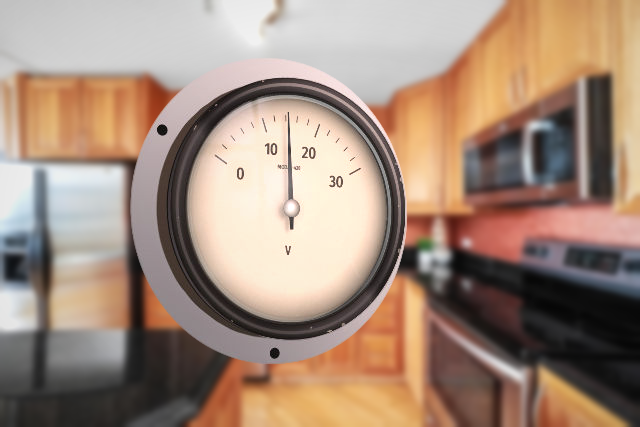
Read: 14,V
